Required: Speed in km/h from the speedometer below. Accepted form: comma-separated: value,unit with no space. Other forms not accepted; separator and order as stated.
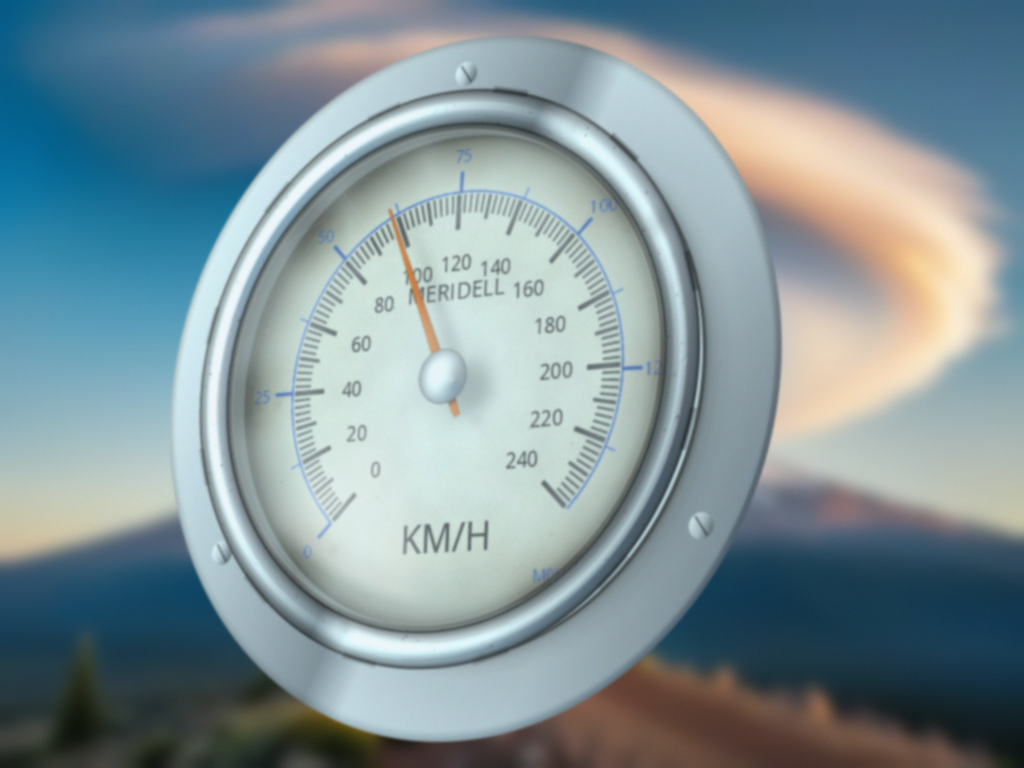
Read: 100,km/h
